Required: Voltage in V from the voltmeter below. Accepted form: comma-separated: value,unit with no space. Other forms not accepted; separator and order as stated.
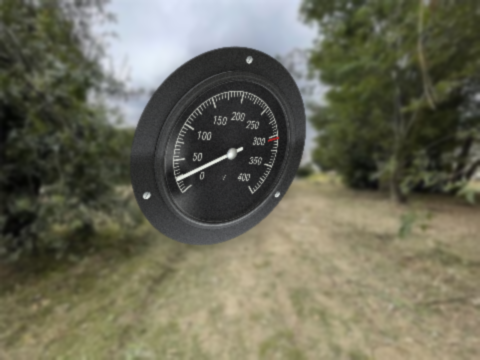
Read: 25,V
